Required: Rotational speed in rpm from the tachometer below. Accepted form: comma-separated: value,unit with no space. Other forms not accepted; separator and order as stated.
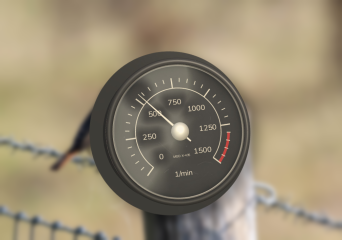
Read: 525,rpm
